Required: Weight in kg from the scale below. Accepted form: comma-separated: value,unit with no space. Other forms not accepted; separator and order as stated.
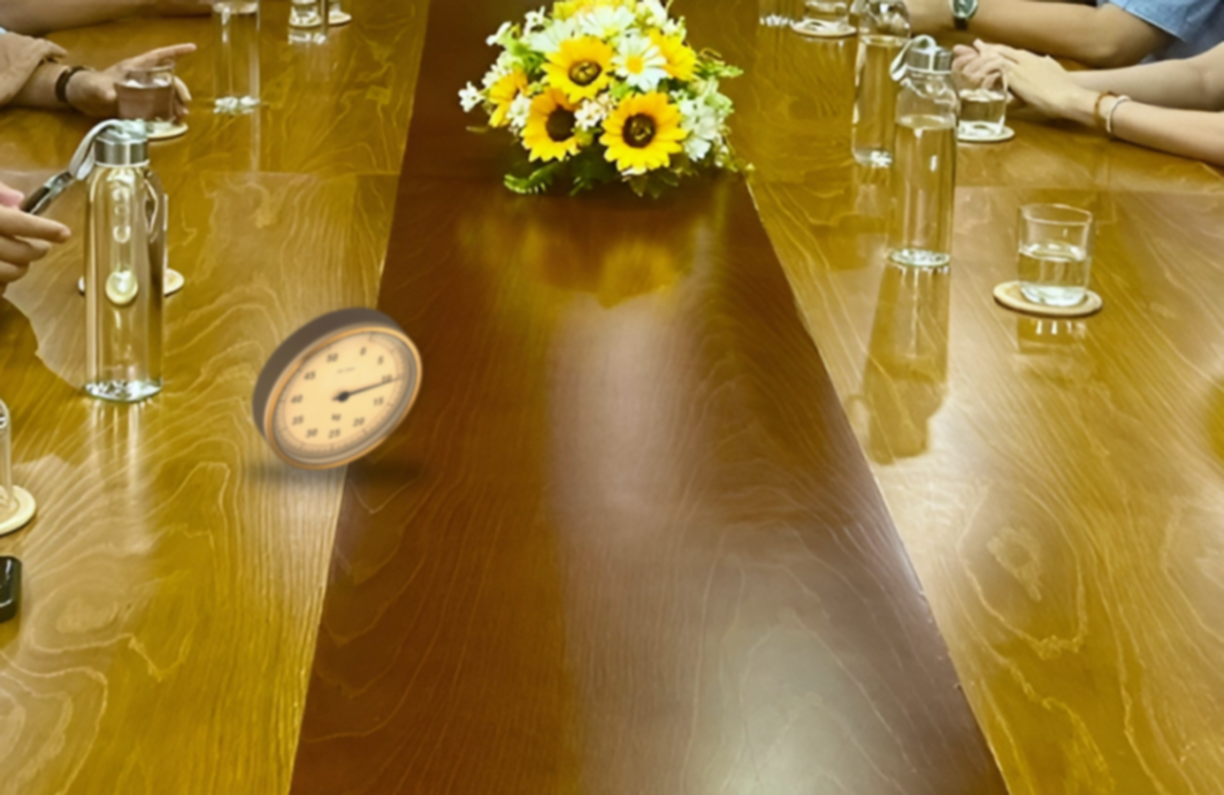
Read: 10,kg
